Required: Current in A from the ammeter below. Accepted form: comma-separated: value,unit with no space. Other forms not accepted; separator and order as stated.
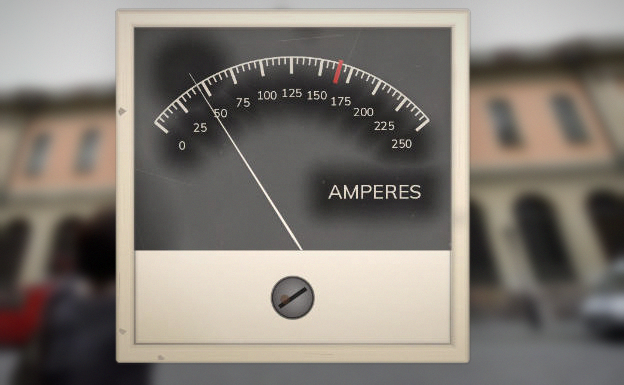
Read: 45,A
